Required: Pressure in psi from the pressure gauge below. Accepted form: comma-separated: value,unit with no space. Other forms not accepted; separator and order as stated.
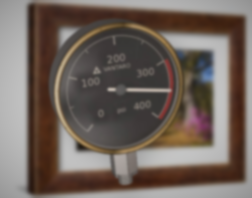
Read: 350,psi
